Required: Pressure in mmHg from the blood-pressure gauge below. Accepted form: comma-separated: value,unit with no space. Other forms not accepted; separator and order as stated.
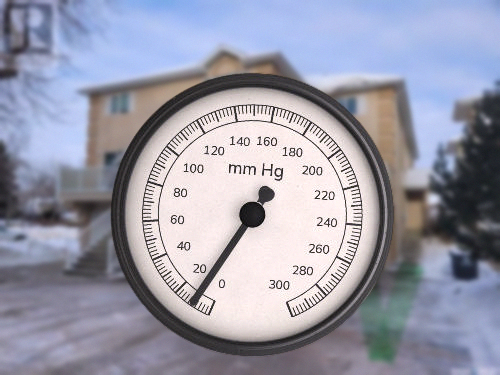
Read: 10,mmHg
